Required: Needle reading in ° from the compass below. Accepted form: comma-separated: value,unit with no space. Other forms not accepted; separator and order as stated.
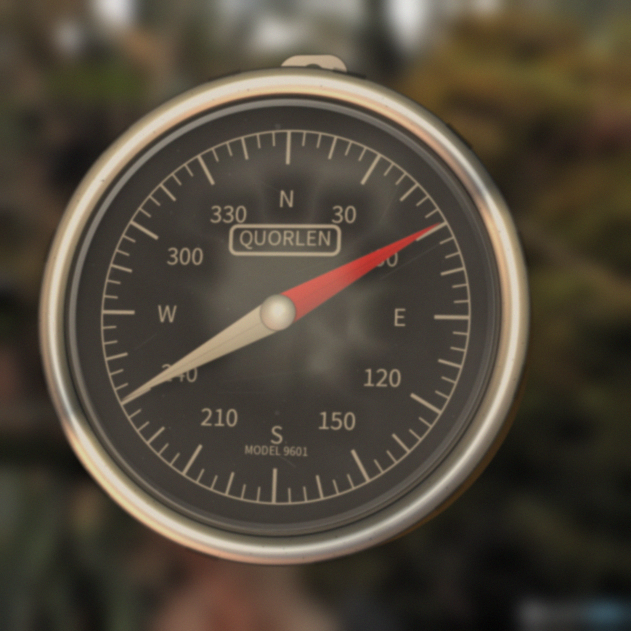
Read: 60,°
